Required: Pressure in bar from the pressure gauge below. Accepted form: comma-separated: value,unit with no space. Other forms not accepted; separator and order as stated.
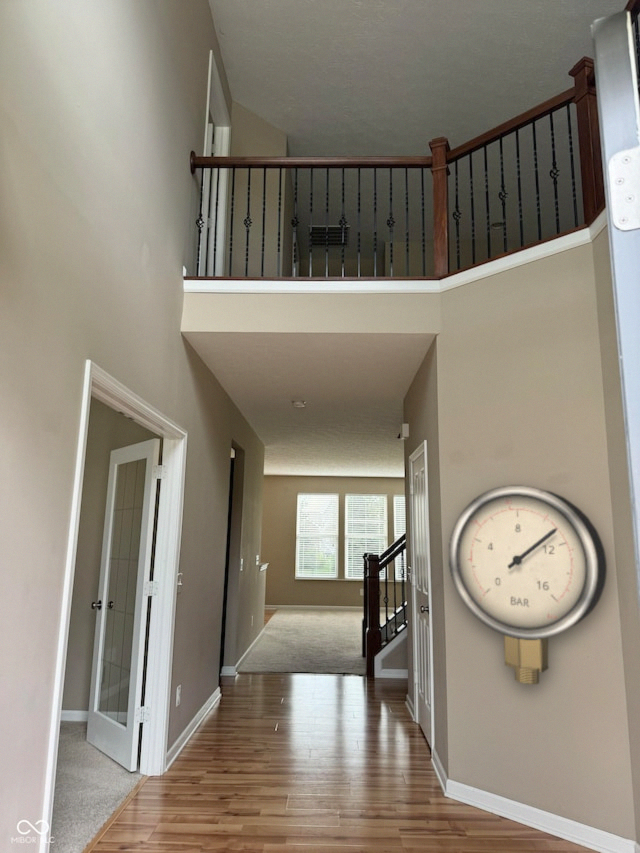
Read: 11,bar
